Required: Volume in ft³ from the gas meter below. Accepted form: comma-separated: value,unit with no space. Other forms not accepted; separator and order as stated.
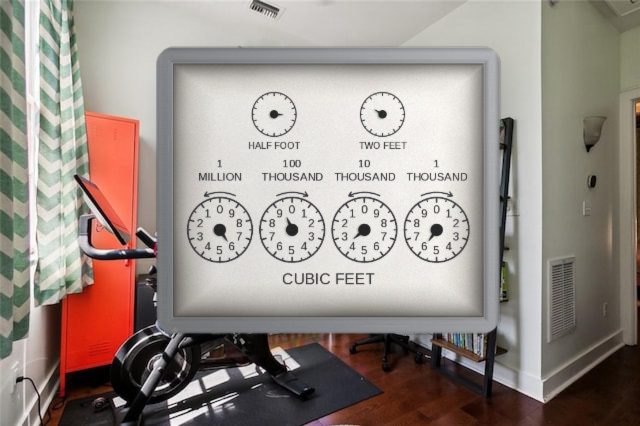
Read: 593600,ft³
